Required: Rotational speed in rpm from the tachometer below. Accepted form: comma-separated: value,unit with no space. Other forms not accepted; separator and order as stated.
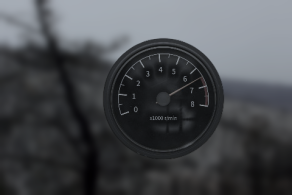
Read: 6500,rpm
